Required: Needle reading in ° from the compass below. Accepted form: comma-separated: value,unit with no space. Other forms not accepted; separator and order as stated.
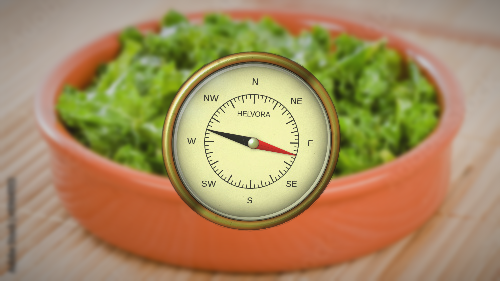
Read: 105,°
